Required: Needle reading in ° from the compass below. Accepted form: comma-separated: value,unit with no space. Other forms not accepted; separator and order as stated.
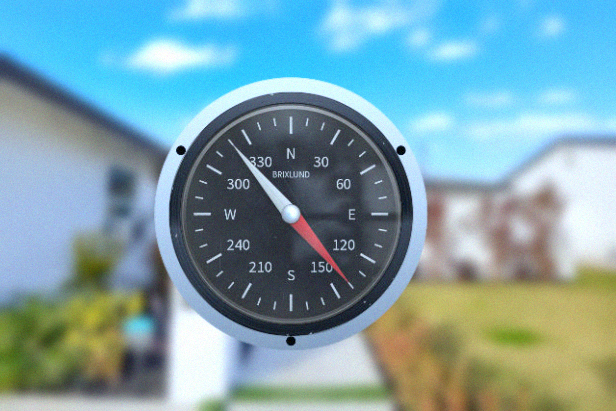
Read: 140,°
